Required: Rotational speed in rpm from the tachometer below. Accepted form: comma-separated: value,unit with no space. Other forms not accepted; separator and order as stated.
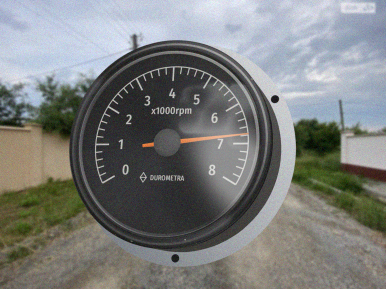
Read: 6800,rpm
